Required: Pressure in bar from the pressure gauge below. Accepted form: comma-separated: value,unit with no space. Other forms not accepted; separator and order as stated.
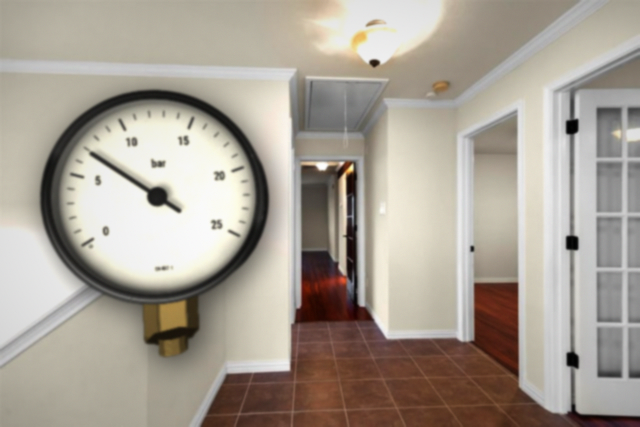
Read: 7,bar
